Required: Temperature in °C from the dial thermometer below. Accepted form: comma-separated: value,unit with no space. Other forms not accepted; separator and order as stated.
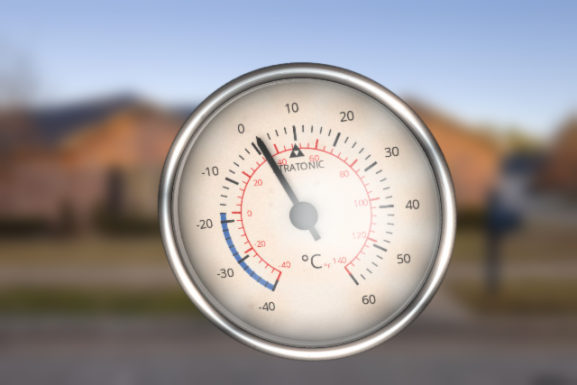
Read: 2,°C
